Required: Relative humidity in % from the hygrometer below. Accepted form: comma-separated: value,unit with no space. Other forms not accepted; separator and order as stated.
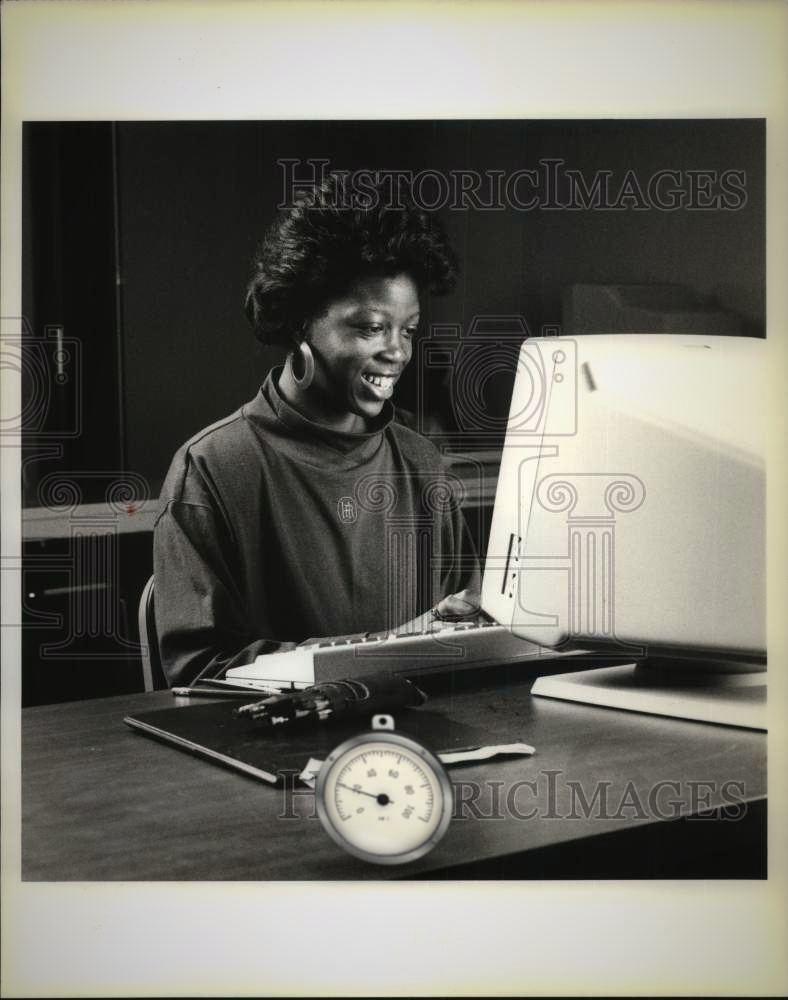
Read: 20,%
